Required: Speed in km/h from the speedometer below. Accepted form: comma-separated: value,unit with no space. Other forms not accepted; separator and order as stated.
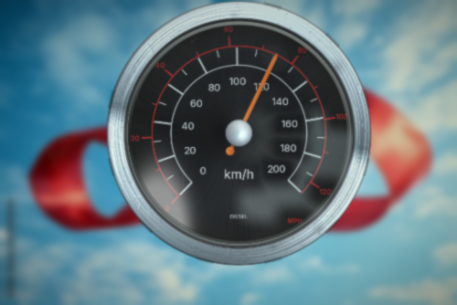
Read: 120,km/h
